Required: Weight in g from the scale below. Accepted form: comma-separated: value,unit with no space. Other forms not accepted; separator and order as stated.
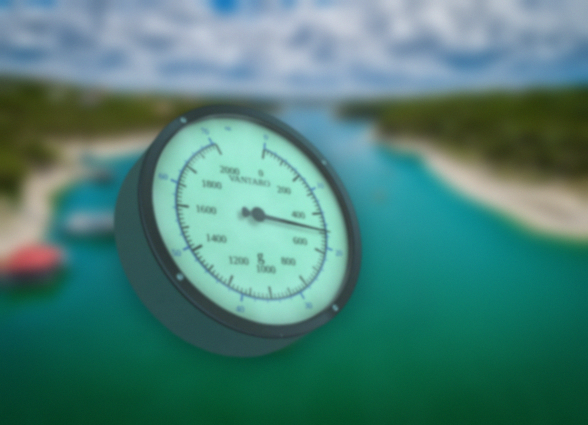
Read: 500,g
